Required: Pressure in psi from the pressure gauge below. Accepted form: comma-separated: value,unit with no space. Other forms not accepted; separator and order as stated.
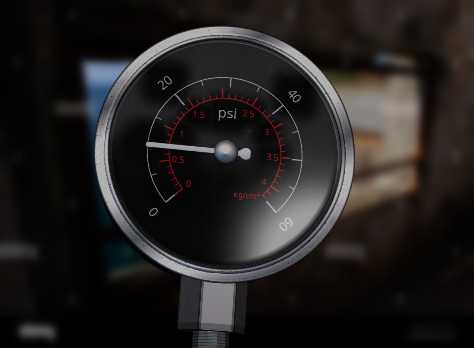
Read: 10,psi
